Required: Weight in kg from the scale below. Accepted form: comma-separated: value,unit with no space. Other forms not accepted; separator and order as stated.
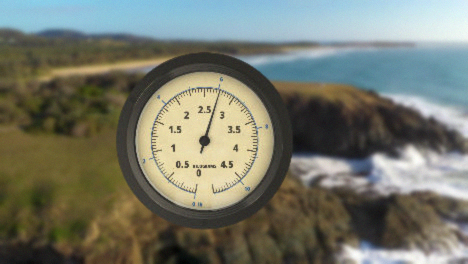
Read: 2.75,kg
